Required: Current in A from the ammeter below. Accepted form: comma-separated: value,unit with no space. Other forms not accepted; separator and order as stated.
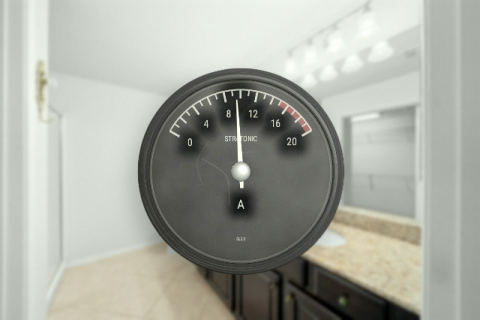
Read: 9.5,A
